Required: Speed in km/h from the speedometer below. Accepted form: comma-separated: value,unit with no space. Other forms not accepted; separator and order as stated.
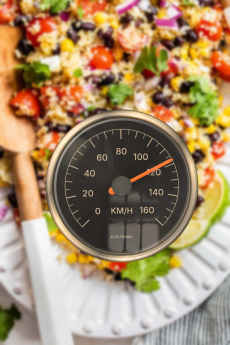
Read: 117.5,km/h
